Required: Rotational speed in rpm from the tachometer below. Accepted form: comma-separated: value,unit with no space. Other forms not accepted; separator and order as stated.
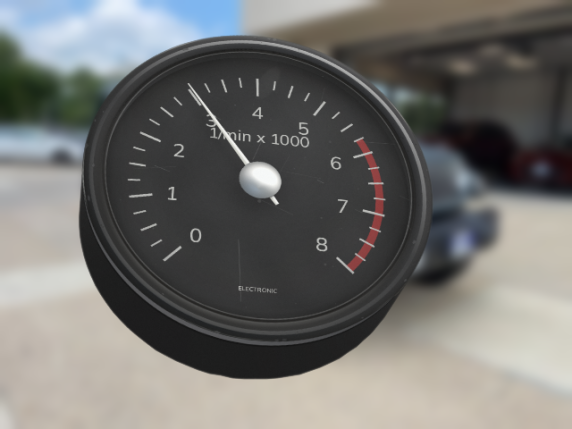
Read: 3000,rpm
